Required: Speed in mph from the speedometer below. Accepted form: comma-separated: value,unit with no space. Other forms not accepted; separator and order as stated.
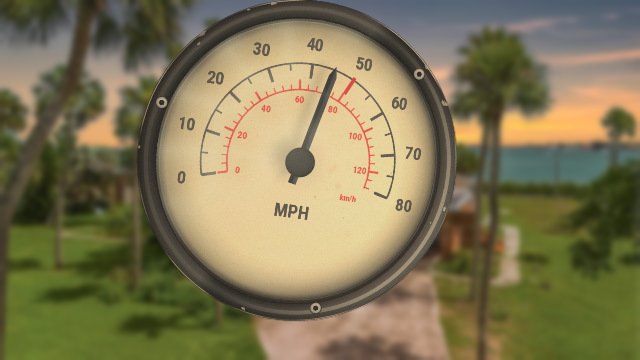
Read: 45,mph
